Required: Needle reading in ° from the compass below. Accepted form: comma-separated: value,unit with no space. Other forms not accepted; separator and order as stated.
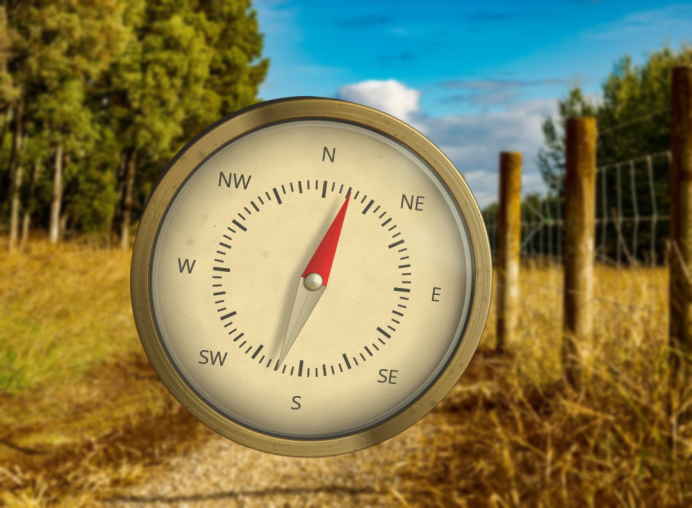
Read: 15,°
